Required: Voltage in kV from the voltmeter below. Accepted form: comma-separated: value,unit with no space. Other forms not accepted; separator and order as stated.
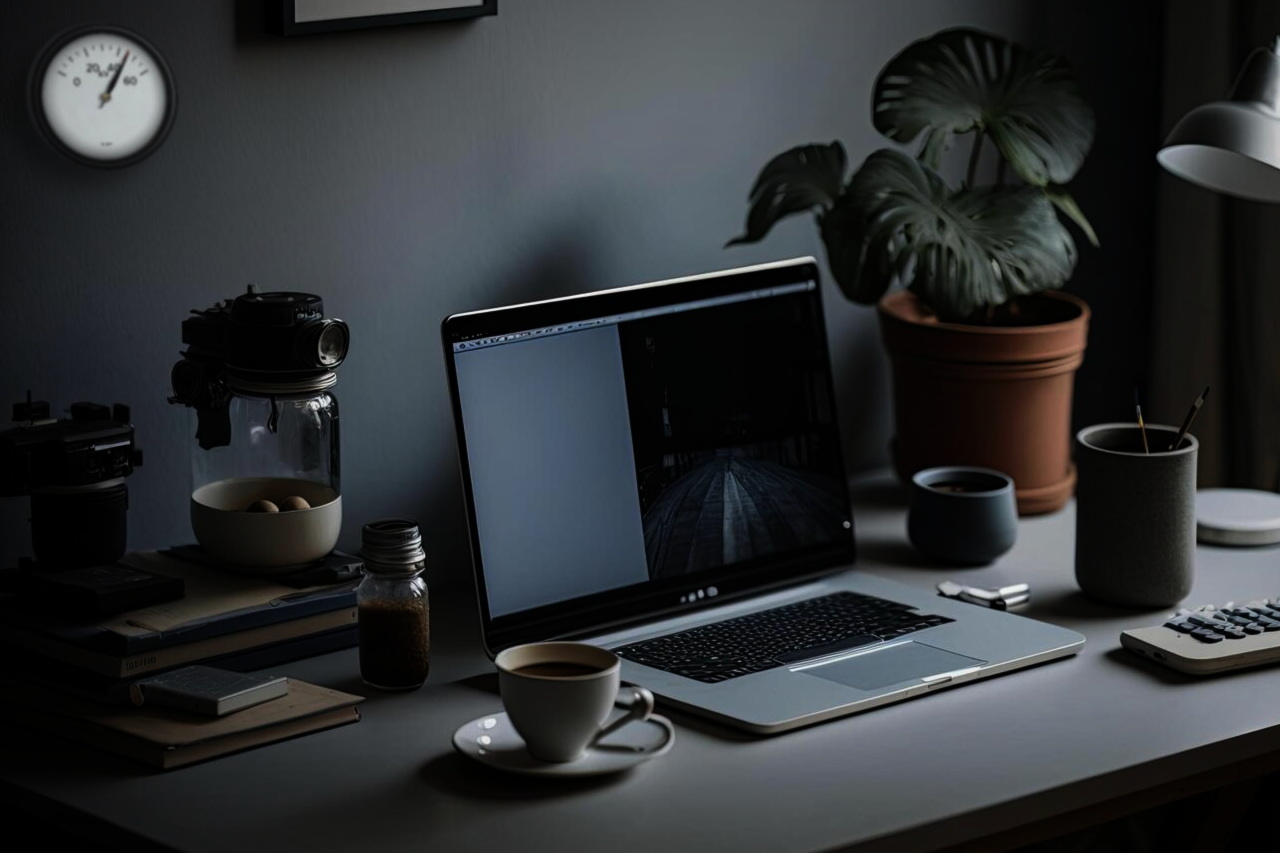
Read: 45,kV
